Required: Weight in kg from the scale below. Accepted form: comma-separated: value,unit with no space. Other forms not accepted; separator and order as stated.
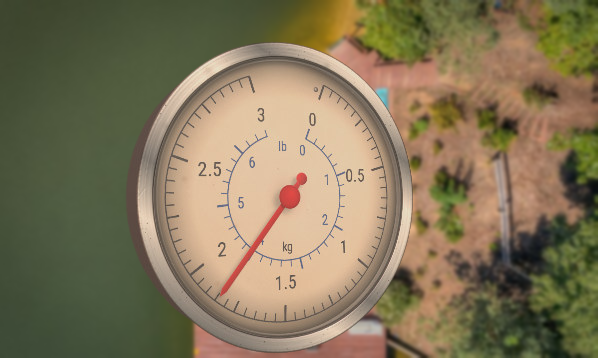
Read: 1.85,kg
